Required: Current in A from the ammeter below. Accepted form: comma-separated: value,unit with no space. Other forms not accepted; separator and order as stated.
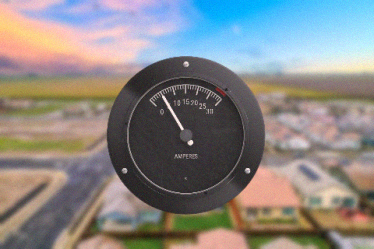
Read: 5,A
